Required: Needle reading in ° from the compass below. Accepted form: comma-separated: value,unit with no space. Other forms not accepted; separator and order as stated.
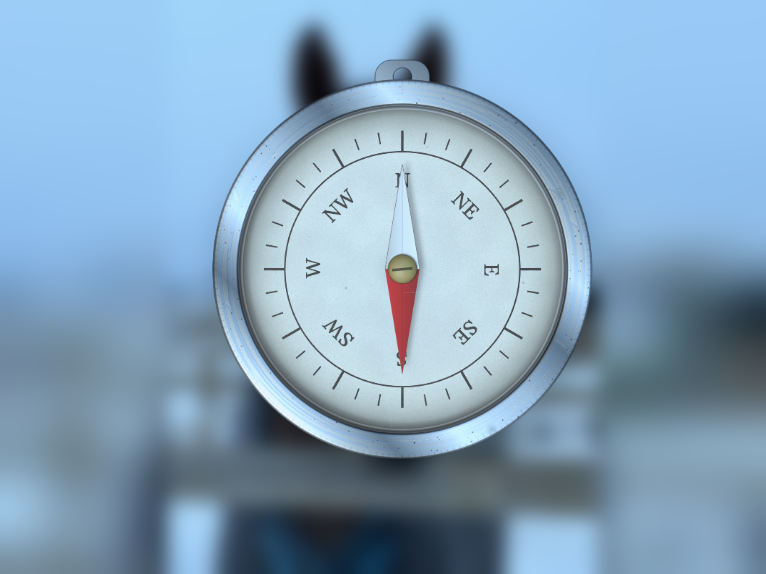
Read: 180,°
